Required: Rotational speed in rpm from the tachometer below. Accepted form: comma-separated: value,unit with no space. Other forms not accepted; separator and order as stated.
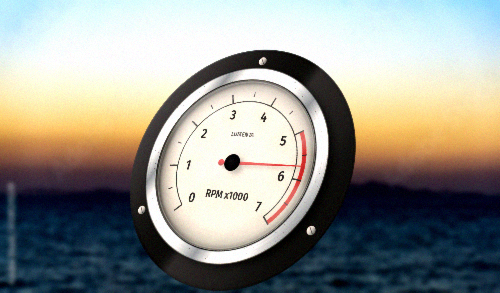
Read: 5750,rpm
